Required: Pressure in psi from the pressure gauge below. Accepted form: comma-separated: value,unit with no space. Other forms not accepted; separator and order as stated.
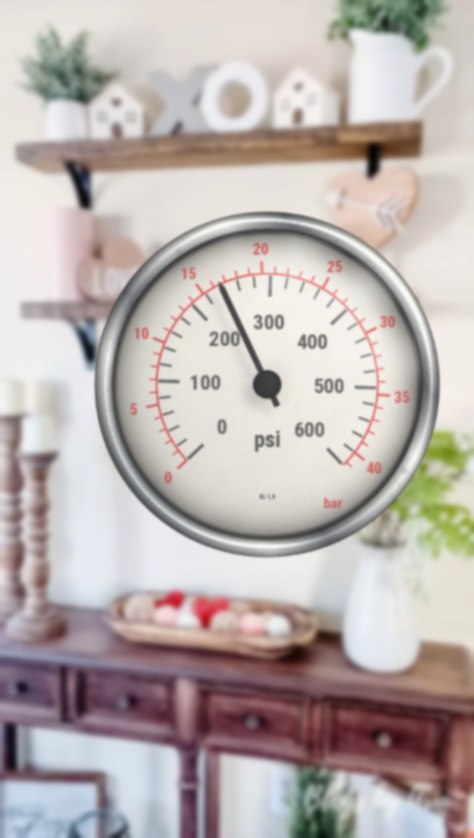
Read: 240,psi
